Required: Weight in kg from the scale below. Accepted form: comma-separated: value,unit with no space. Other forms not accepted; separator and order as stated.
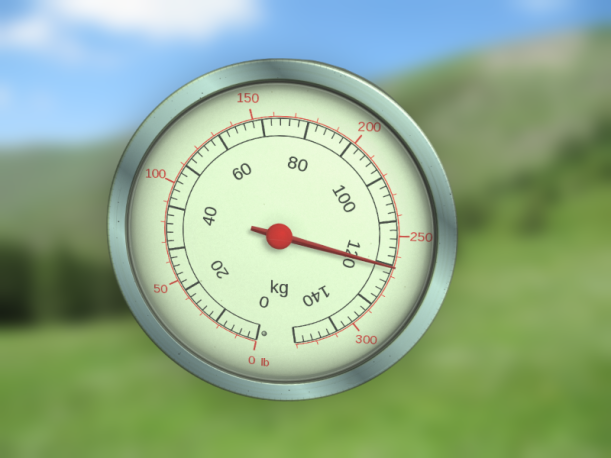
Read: 120,kg
